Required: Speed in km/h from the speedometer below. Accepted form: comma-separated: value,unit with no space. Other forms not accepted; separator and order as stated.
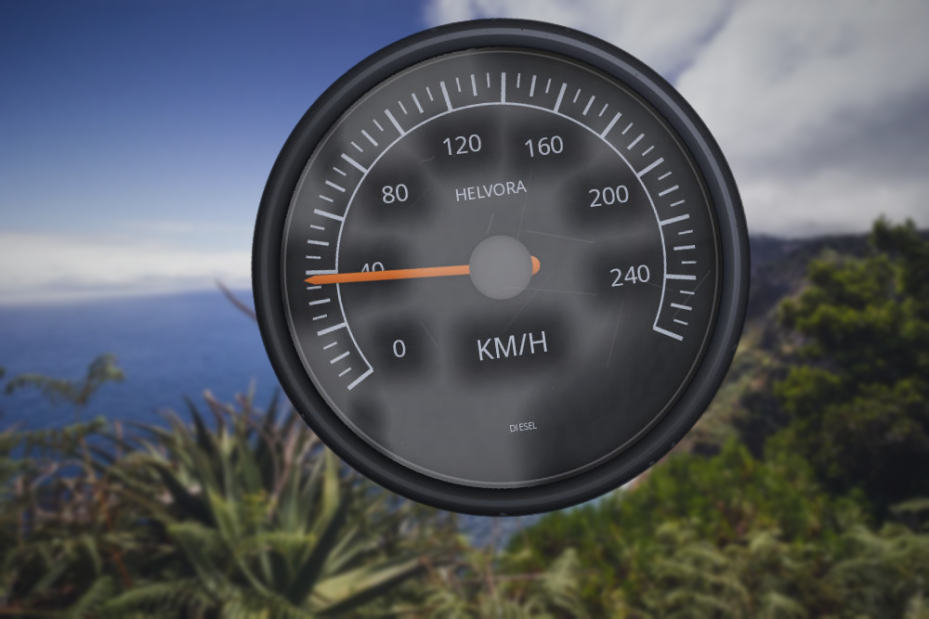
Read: 37.5,km/h
